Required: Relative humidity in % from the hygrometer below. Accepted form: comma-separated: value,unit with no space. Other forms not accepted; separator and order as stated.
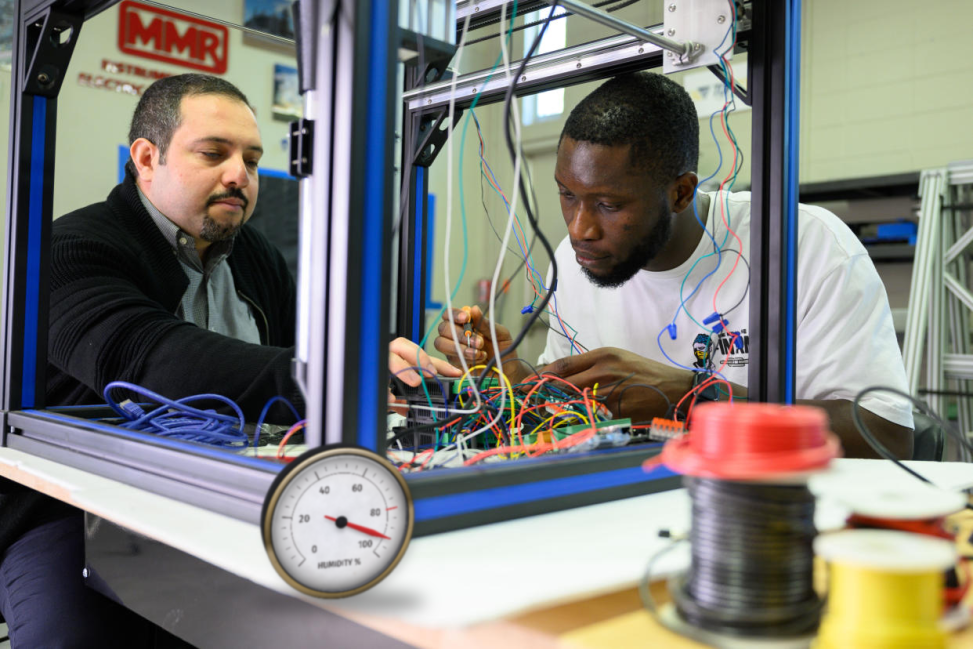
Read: 92,%
